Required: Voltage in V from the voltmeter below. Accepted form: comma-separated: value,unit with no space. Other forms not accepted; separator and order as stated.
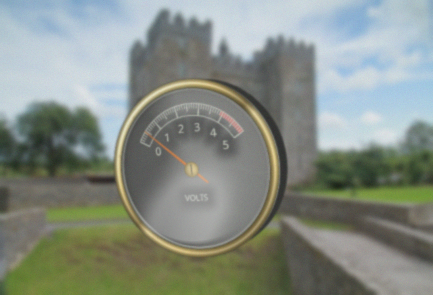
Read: 0.5,V
